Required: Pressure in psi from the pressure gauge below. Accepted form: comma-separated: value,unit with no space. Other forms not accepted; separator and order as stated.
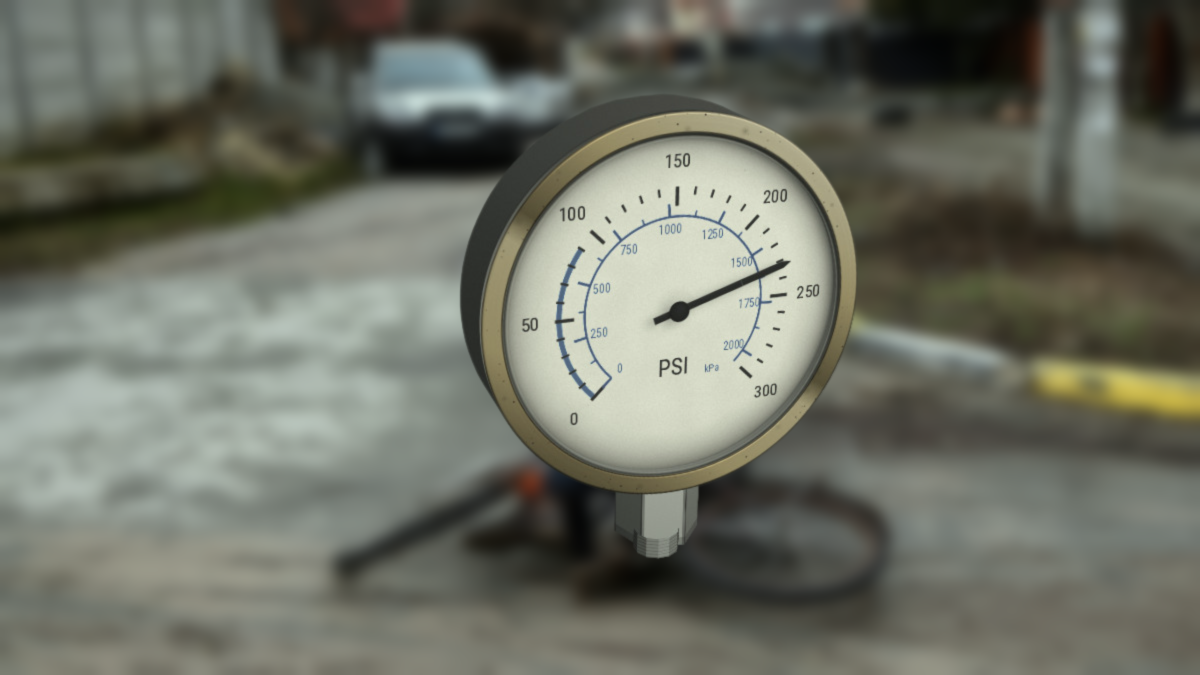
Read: 230,psi
